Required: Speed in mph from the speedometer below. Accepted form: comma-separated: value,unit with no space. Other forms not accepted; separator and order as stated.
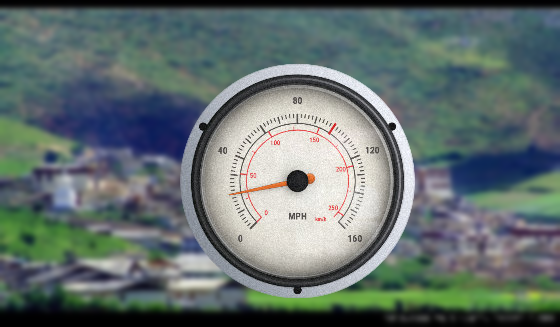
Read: 20,mph
